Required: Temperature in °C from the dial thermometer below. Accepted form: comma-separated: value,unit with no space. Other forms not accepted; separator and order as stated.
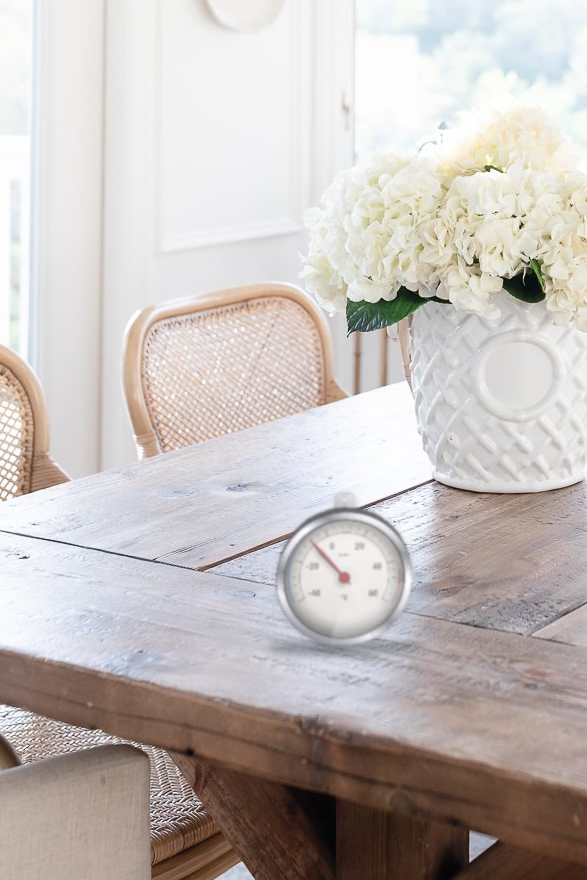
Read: -8,°C
